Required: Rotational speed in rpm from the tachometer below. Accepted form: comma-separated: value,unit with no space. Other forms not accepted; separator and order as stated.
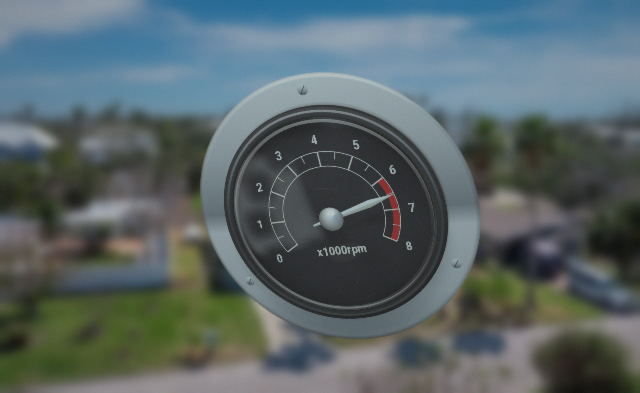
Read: 6500,rpm
